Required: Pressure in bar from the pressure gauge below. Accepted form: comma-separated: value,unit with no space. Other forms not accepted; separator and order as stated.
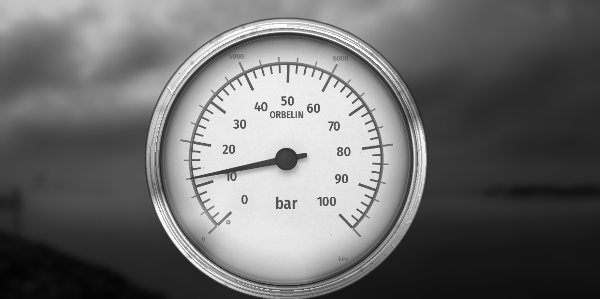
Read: 12,bar
